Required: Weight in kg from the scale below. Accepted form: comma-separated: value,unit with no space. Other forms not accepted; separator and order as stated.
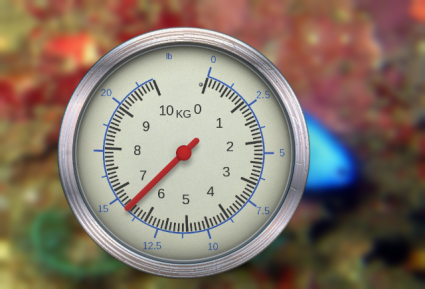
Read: 6.5,kg
